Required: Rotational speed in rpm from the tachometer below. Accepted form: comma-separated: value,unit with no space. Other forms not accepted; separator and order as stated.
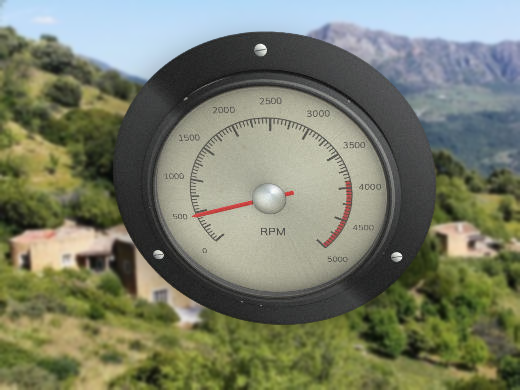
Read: 500,rpm
